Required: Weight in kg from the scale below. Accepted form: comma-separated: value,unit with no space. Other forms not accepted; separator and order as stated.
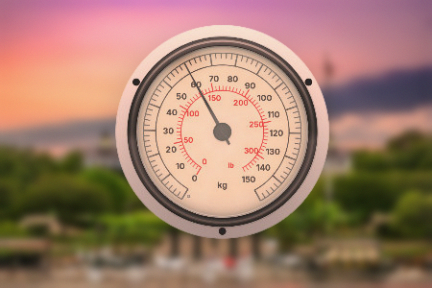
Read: 60,kg
